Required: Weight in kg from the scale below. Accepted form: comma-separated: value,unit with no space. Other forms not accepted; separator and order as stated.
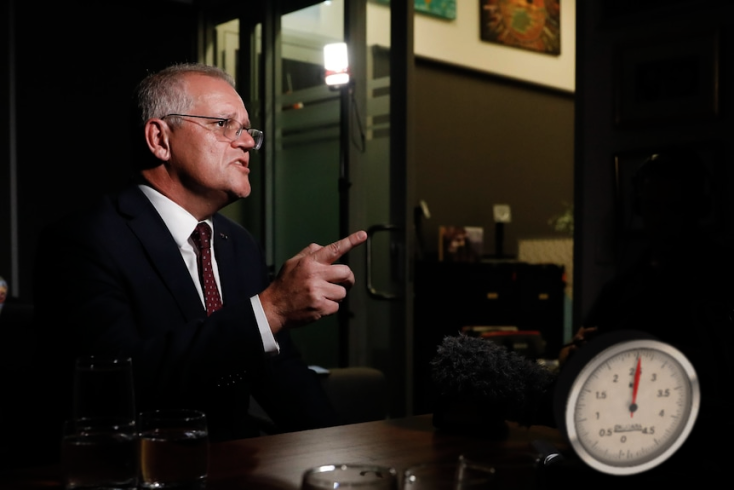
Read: 2.5,kg
